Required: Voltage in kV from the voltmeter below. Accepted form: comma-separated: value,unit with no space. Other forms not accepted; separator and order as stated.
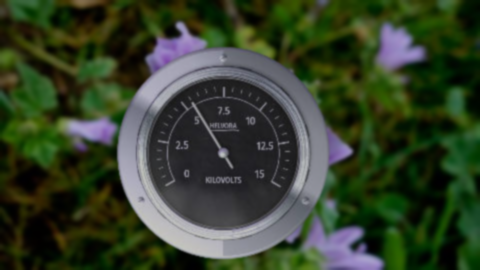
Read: 5.5,kV
